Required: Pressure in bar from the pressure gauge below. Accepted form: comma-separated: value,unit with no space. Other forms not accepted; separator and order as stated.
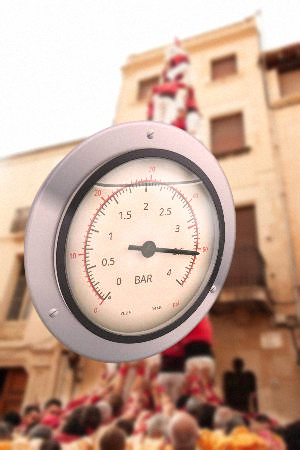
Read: 3.5,bar
